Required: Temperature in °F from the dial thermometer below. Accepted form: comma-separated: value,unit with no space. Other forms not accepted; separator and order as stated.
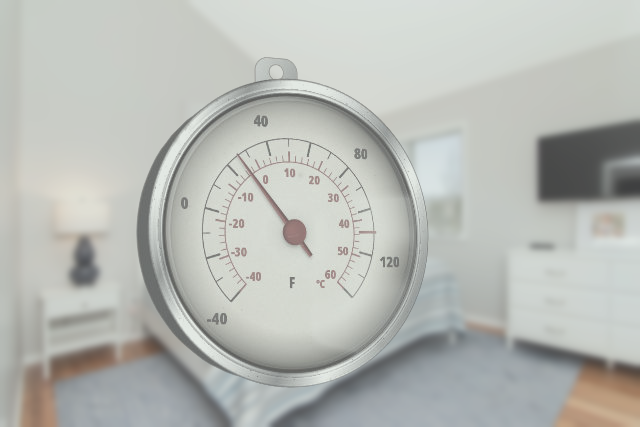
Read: 25,°F
